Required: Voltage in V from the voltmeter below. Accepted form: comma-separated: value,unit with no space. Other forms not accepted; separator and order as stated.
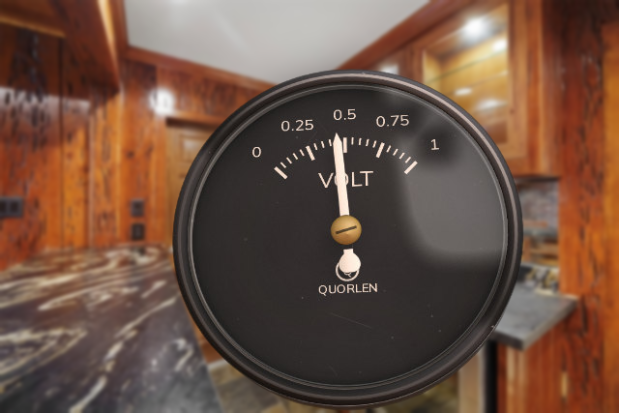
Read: 0.45,V
